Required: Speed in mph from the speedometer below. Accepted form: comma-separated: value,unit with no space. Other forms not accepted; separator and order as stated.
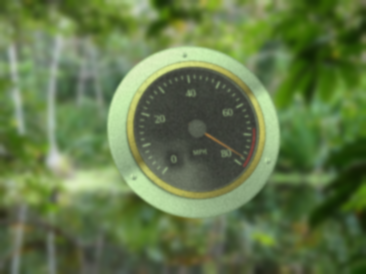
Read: 78,mph
